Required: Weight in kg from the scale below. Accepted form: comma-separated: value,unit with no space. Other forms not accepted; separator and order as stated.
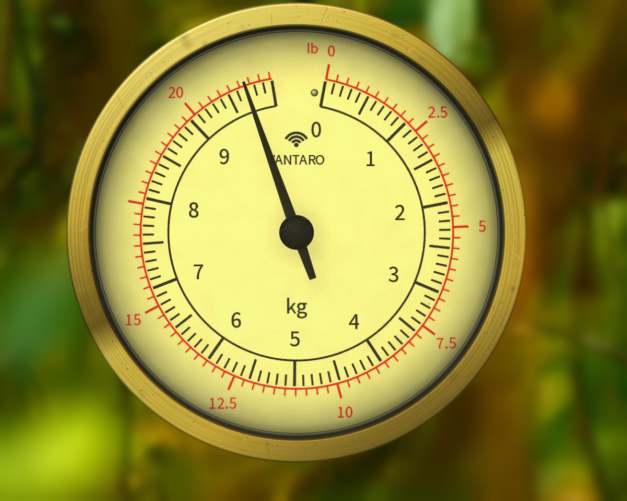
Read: 9.7,kg
